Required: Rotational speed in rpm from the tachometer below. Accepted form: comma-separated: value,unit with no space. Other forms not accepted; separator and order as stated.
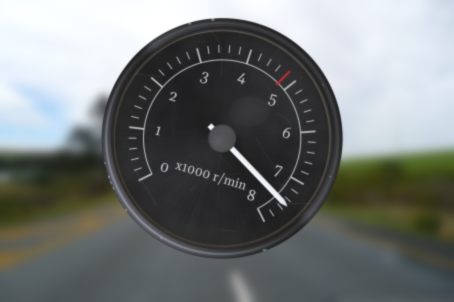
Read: 7500,rpm
